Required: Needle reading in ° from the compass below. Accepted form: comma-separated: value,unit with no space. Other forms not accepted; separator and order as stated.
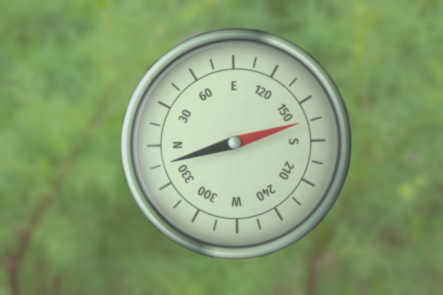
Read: 165,°
